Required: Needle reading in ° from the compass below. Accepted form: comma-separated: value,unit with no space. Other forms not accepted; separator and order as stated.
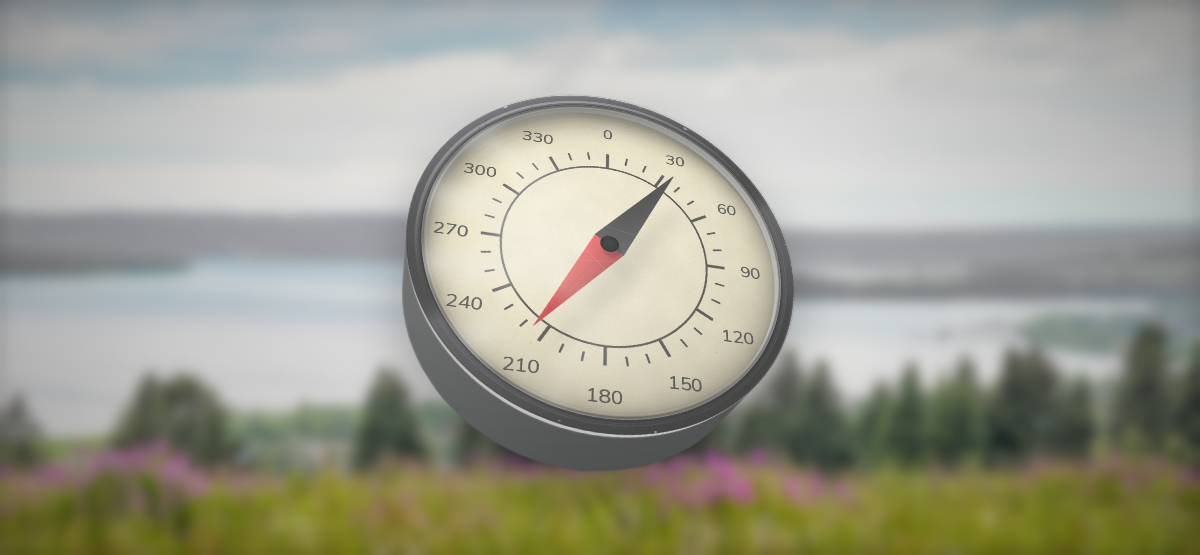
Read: 215,°
